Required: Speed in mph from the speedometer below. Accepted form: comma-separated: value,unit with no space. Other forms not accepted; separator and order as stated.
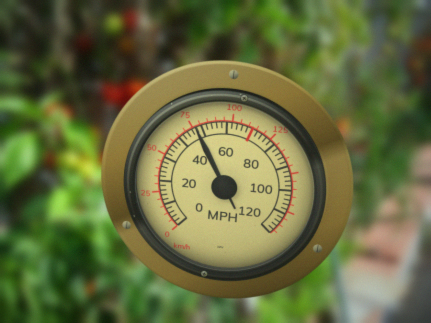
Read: 48,mph
